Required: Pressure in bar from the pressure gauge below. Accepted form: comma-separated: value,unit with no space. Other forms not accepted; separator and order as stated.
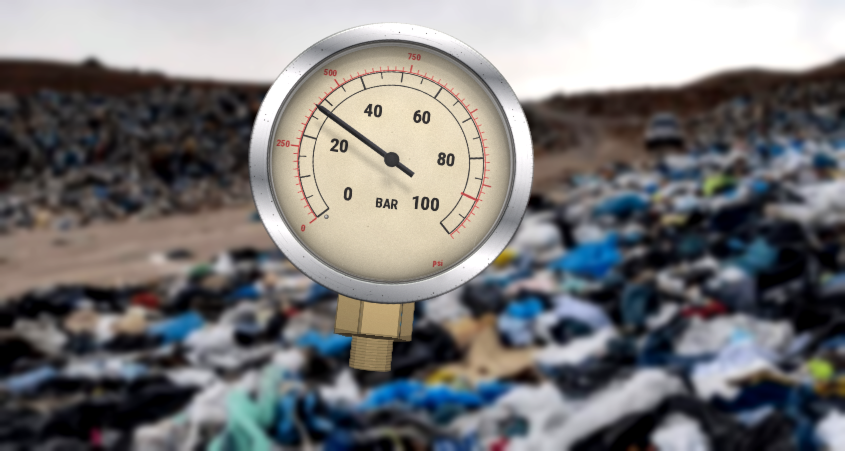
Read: 27.5,bar
